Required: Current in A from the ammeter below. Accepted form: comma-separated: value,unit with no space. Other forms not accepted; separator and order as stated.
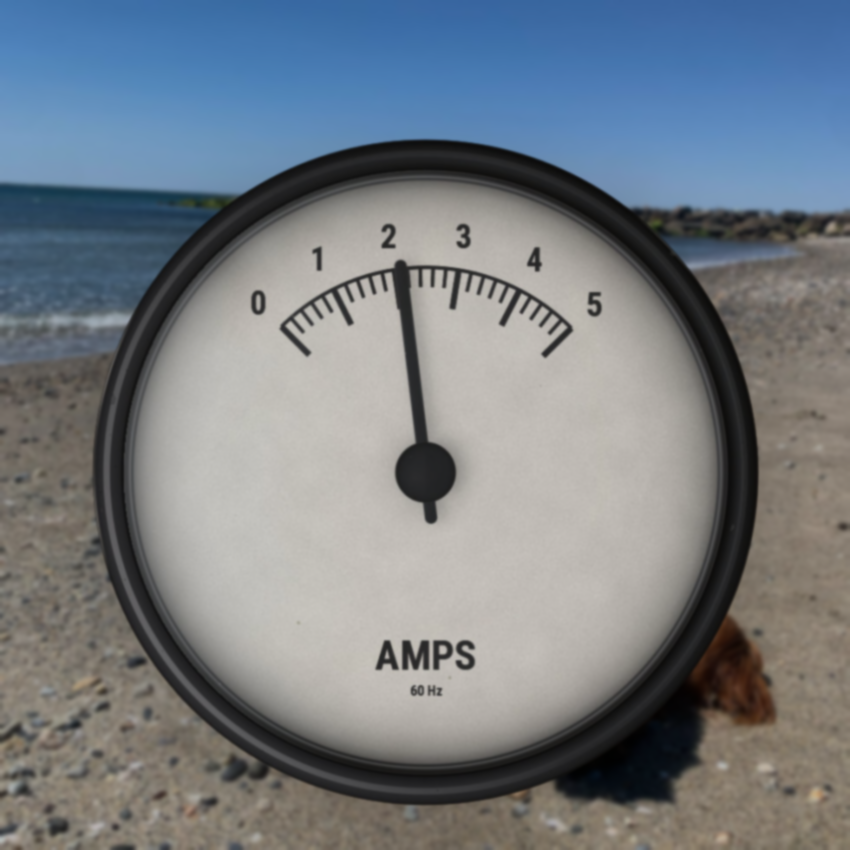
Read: 2.1,A
